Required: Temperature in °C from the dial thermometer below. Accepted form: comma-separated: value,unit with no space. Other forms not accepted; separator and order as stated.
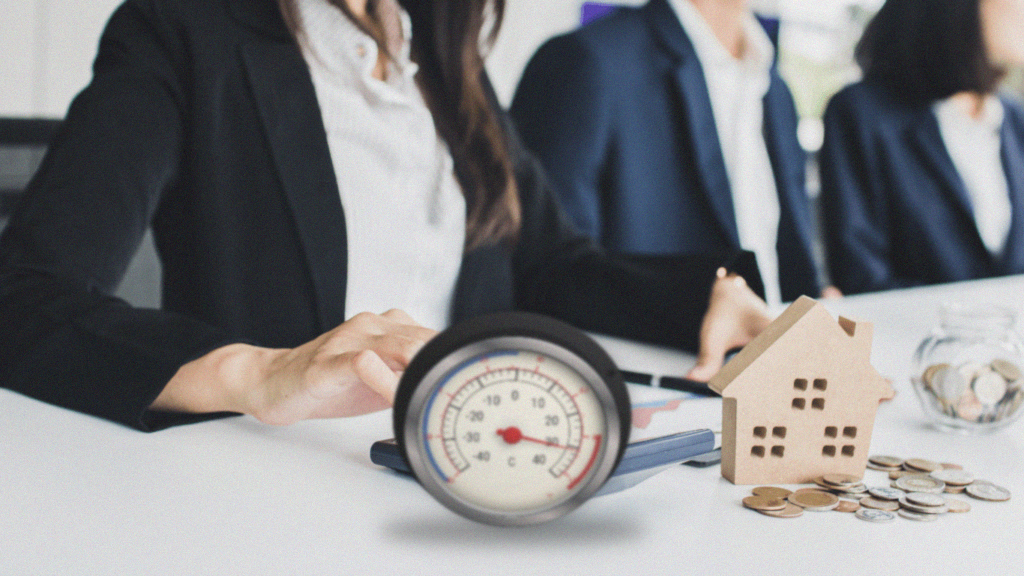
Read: 30,°C
